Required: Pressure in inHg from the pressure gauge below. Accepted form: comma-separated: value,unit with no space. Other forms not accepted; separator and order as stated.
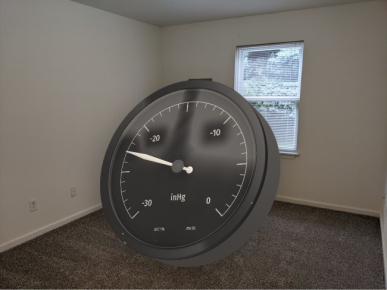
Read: -23,inHg
